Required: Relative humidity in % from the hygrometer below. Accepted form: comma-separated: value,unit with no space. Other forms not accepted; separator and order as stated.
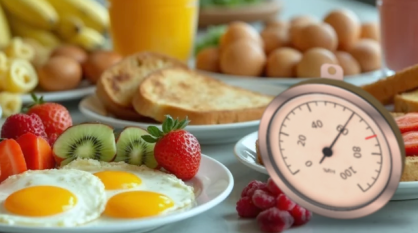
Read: 60,%
